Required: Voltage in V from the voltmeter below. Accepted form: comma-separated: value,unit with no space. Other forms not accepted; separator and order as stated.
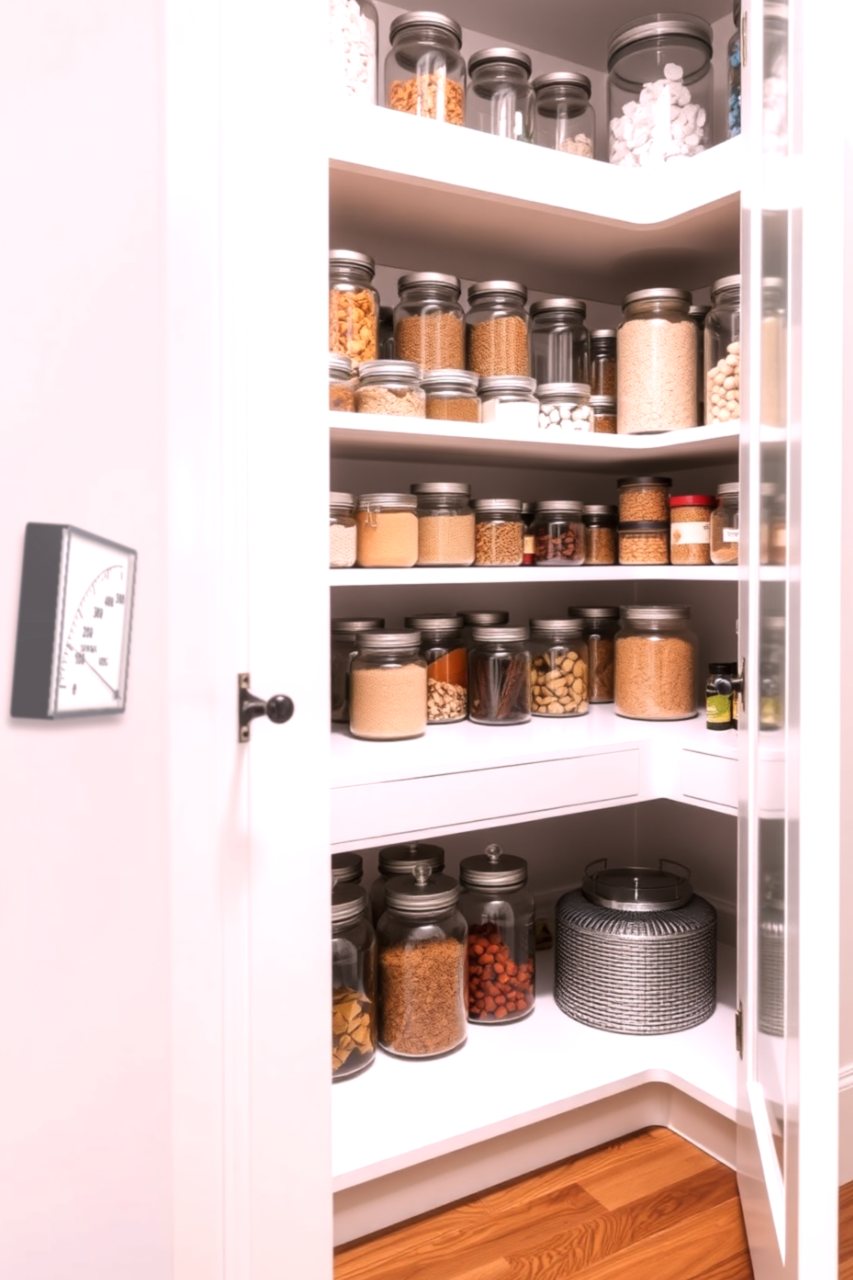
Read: 100,V
